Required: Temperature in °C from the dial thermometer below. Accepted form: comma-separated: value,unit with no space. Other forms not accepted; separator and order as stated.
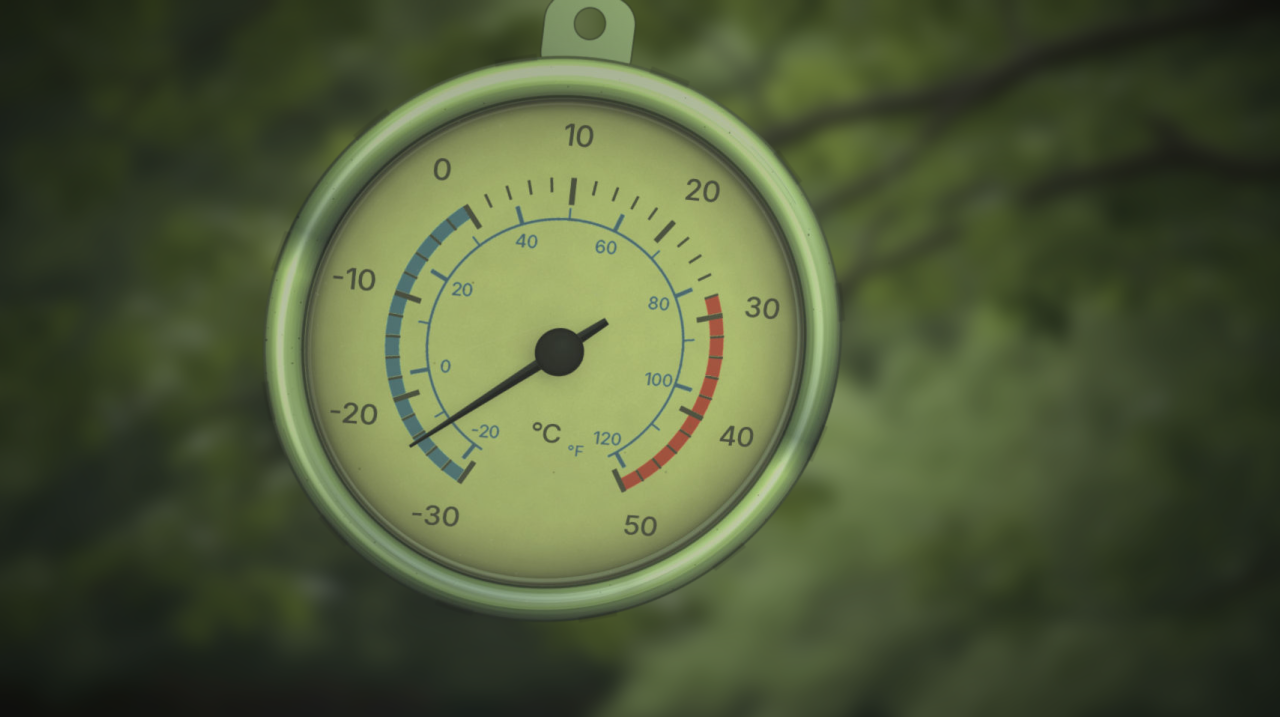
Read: -24,°C
